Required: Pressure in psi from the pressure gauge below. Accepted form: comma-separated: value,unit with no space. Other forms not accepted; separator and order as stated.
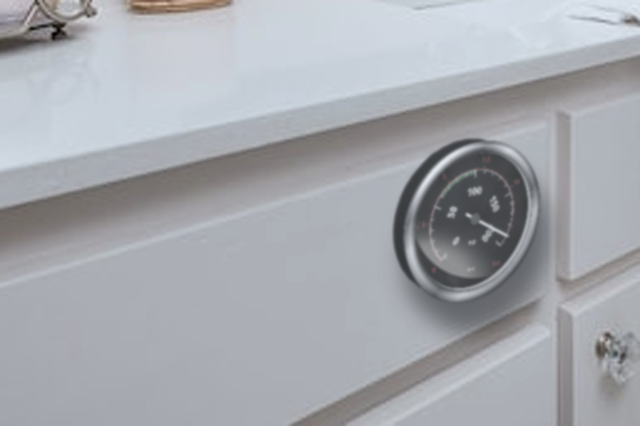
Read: 190,psi
